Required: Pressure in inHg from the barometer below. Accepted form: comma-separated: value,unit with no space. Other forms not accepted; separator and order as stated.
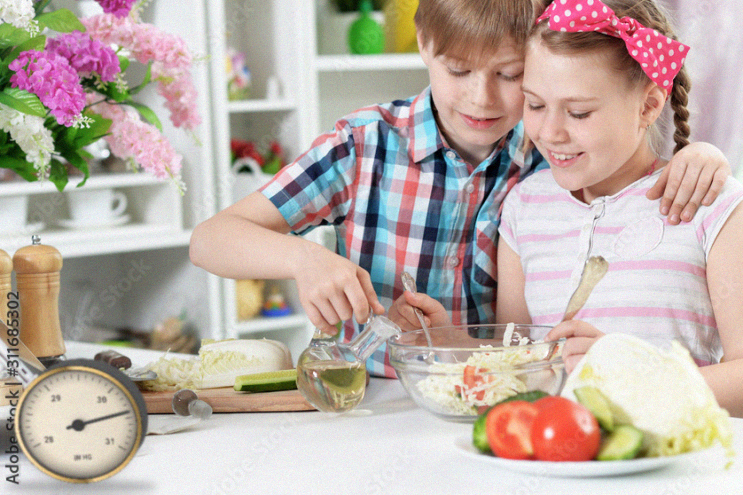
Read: 30.4,inHg
